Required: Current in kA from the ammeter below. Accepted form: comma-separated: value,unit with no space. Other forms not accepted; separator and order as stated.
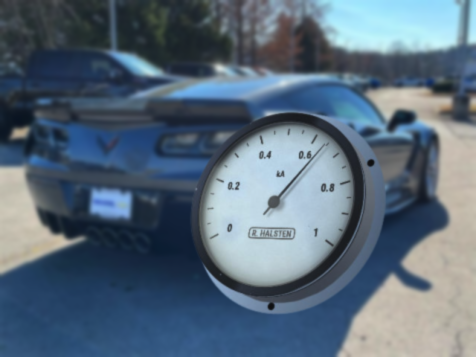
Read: 0.65,kA
